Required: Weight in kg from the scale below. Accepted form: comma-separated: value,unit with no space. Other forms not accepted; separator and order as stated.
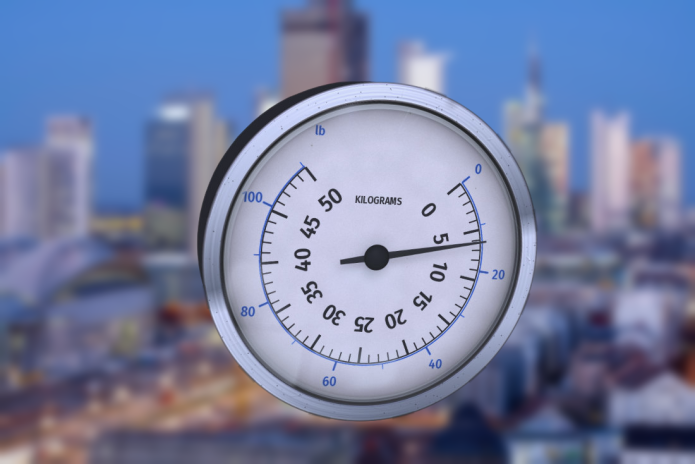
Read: 6,kg
